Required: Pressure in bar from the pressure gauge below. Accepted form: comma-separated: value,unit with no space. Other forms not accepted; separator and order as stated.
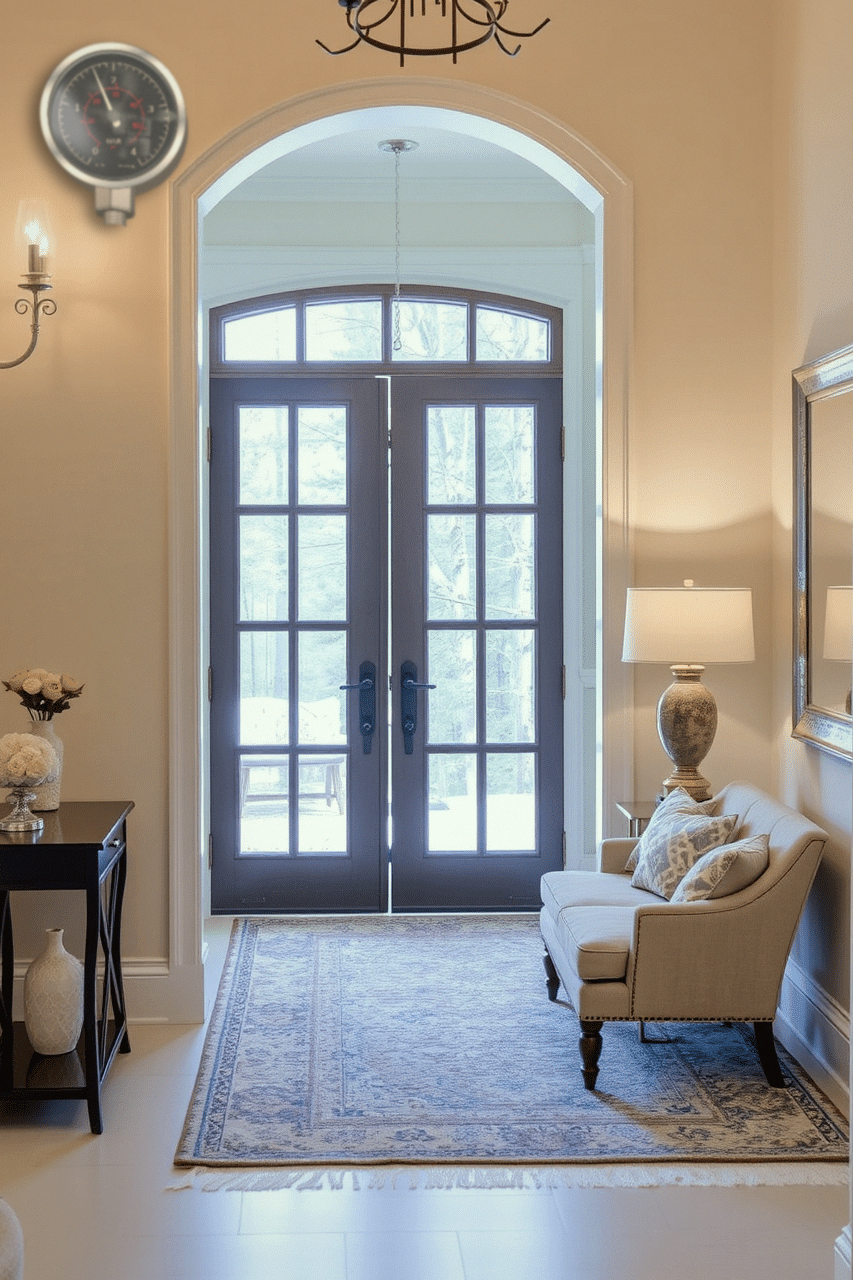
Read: 1.7,bar
